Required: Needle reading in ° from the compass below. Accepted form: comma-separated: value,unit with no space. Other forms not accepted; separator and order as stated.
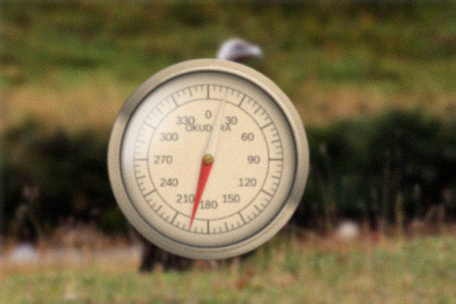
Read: 195,°
